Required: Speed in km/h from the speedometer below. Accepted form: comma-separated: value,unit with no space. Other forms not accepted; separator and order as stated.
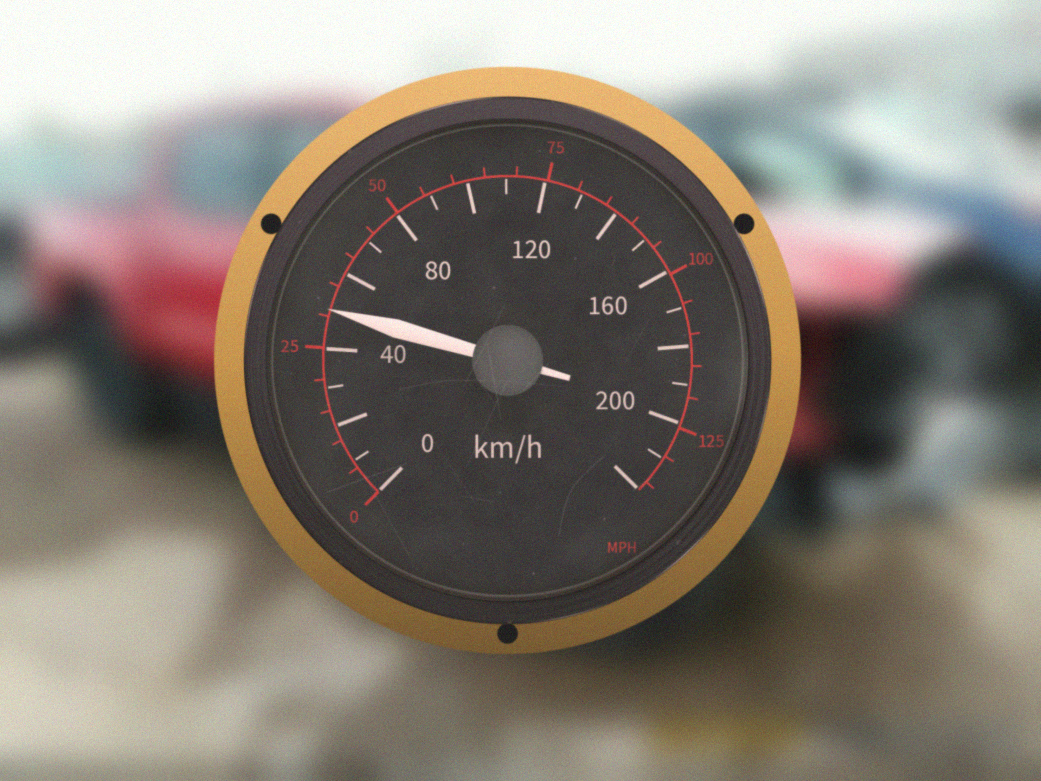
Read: 50,km/h
